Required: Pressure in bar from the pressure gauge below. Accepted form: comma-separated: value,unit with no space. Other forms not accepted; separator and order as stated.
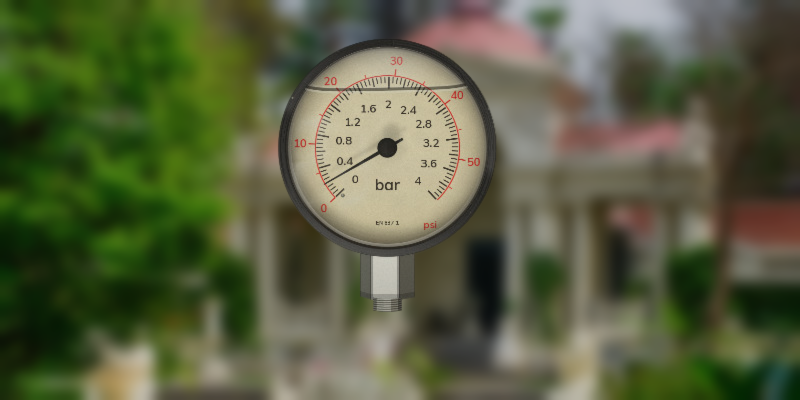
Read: 0.2,bar
